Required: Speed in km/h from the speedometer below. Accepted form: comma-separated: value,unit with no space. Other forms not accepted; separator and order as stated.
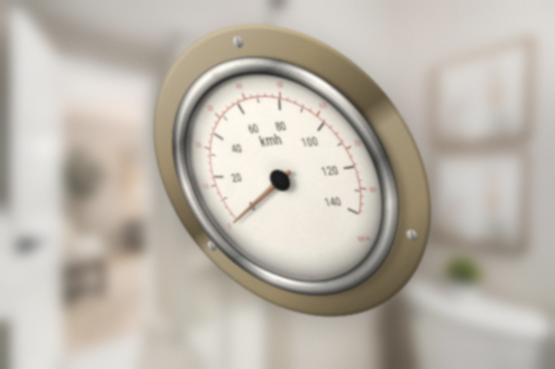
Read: 0,km/h
